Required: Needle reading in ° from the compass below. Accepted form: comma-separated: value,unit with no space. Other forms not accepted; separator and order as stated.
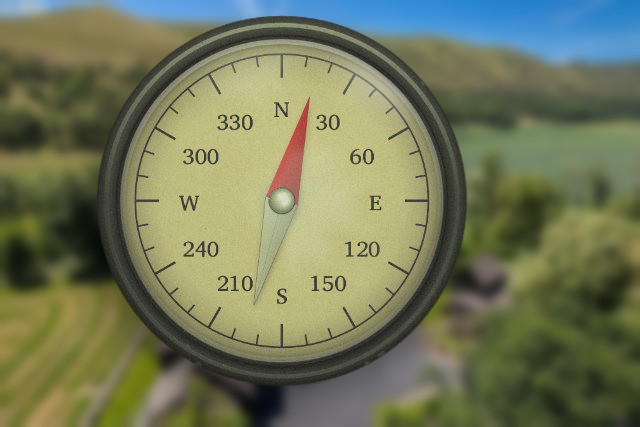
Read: 15,°
